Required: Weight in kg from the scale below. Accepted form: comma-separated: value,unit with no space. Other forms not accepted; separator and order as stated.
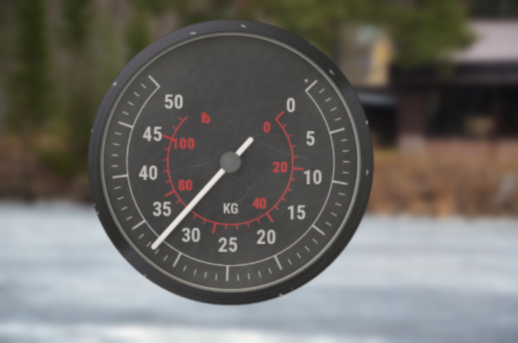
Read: 32.5,kg
